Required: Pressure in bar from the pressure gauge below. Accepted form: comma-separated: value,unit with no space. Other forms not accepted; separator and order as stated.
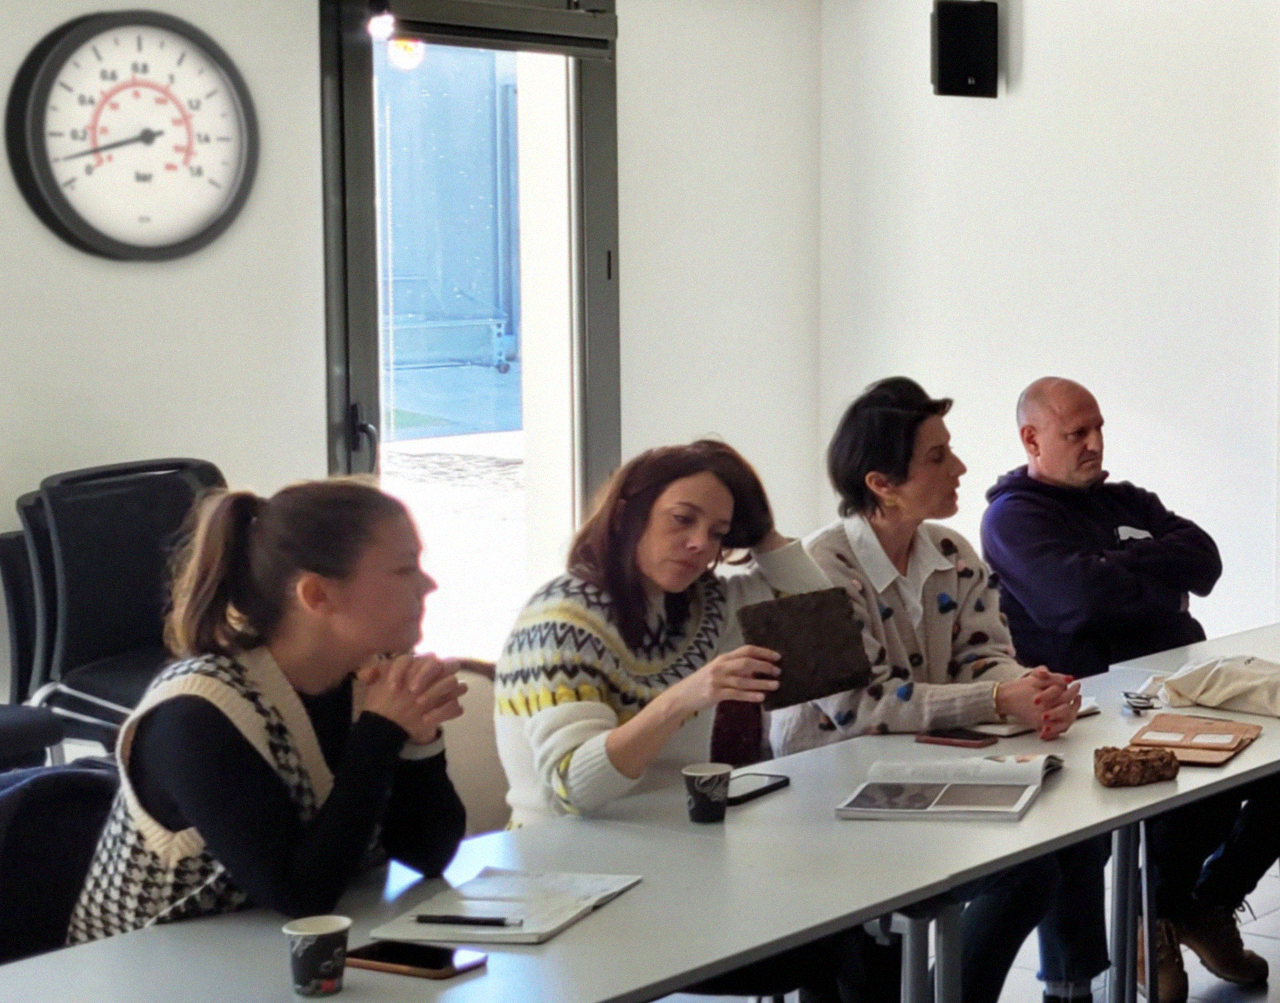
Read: 0.1,bar
